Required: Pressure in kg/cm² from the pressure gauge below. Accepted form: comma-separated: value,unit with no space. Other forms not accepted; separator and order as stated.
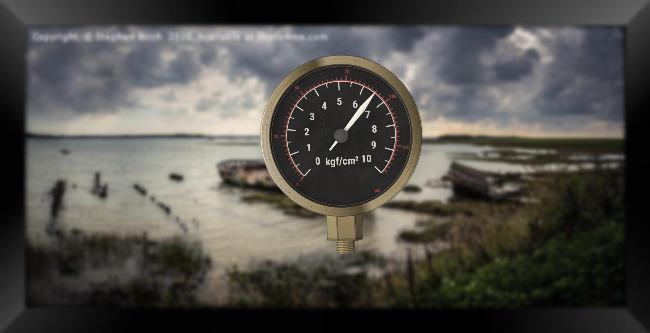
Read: 6.5,kg/cm²
